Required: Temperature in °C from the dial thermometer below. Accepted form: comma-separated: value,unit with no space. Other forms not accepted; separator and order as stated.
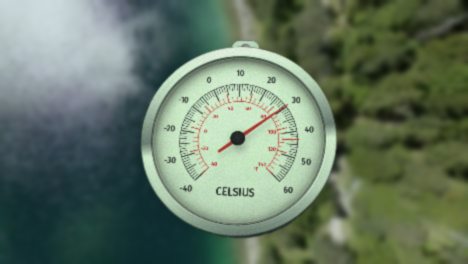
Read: 30,°C
